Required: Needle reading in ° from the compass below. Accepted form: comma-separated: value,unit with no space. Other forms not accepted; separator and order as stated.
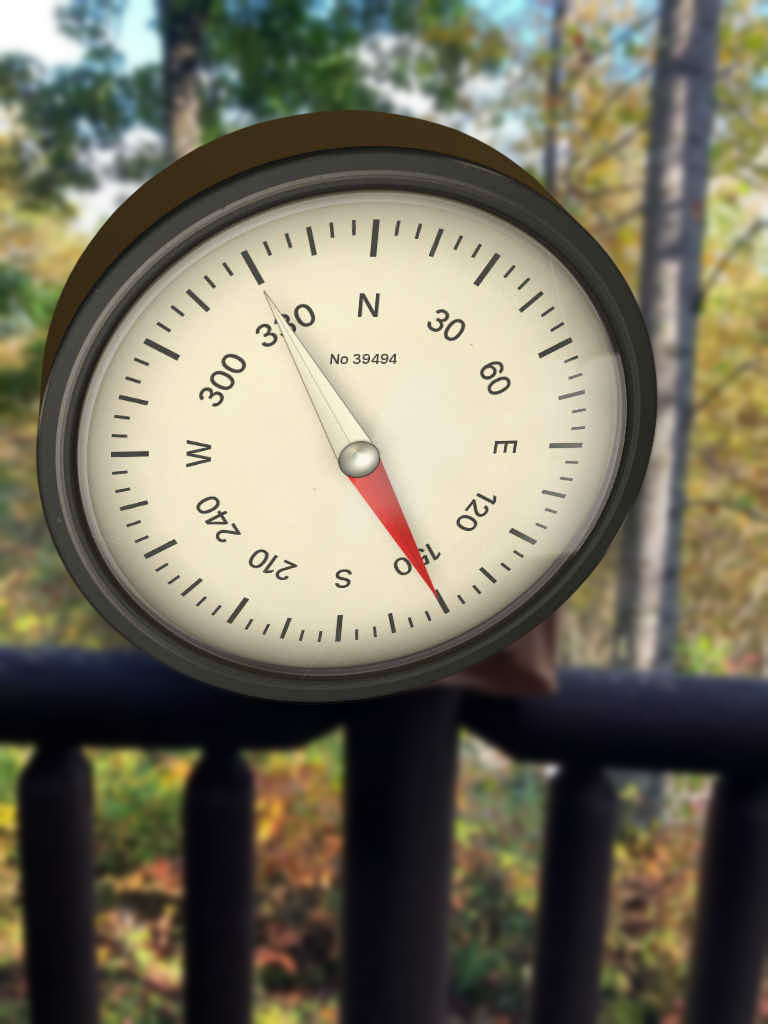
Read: 150,°
